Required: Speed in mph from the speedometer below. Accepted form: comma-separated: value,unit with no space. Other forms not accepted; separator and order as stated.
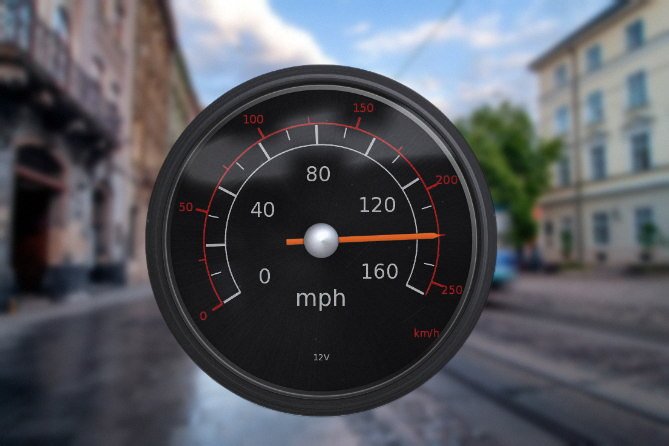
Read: 140,mph
